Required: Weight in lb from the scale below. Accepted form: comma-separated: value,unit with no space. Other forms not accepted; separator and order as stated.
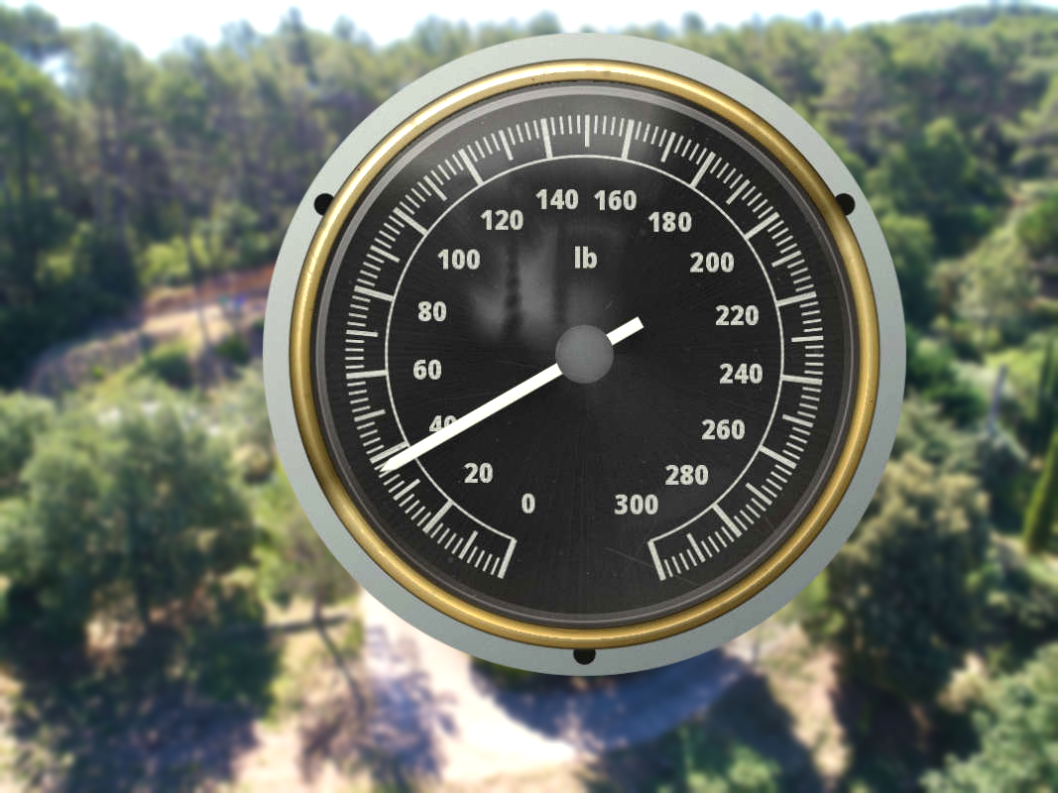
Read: 37,lb
